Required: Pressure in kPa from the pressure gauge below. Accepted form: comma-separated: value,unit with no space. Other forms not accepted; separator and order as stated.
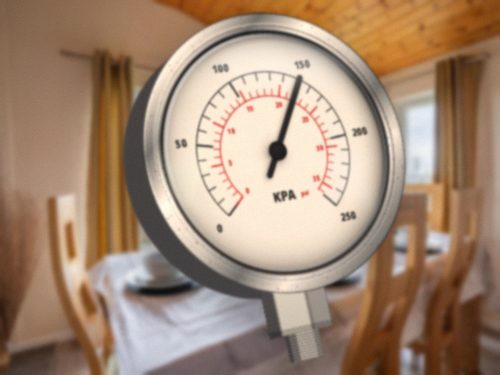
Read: 150,kPa
